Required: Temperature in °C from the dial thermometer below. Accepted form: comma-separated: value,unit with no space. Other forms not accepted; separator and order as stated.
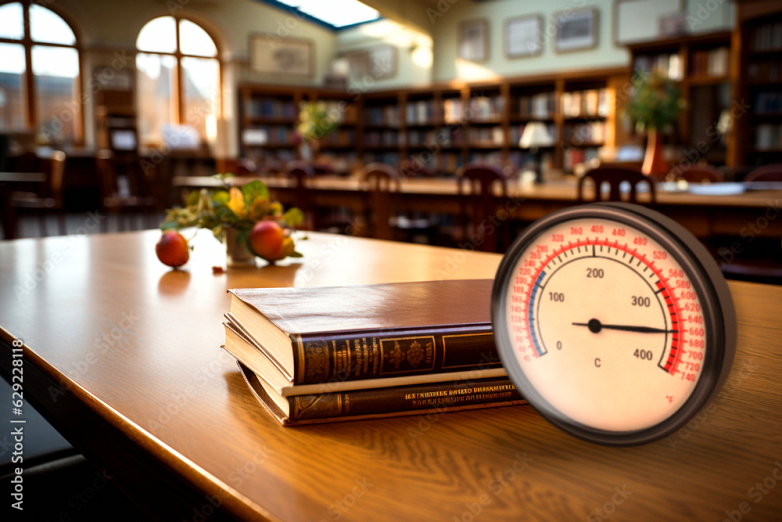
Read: 350,°C
